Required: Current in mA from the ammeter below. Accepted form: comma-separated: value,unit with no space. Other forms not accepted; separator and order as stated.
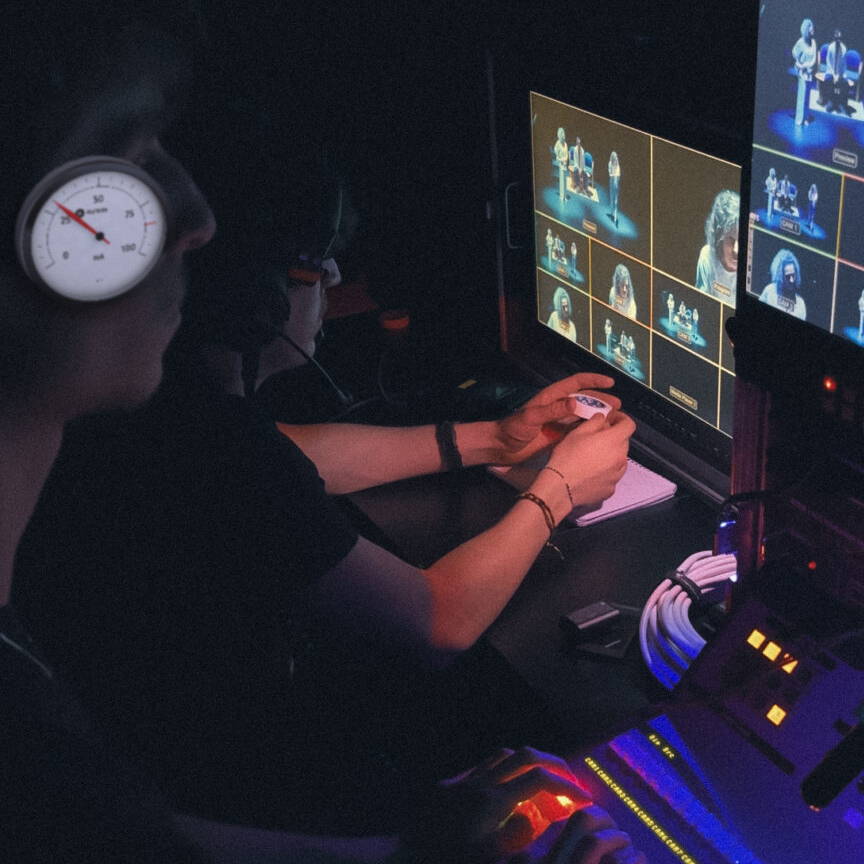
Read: 30,mA
